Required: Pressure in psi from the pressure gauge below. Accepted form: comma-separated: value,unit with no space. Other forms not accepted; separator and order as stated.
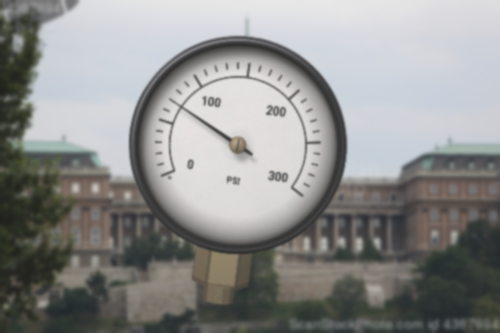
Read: 70,psi
